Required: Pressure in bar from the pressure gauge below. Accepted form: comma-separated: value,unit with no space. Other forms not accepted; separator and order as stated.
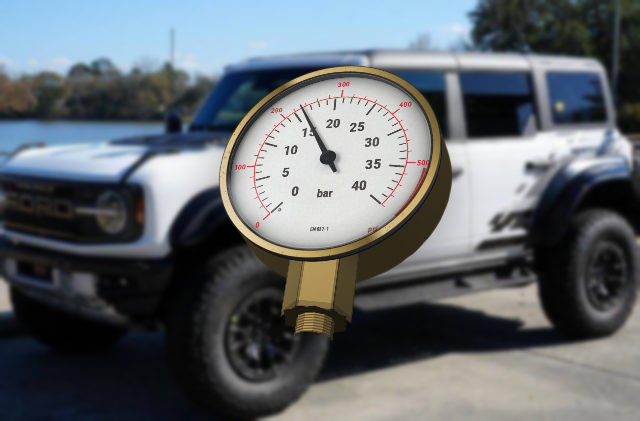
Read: 16,bar
